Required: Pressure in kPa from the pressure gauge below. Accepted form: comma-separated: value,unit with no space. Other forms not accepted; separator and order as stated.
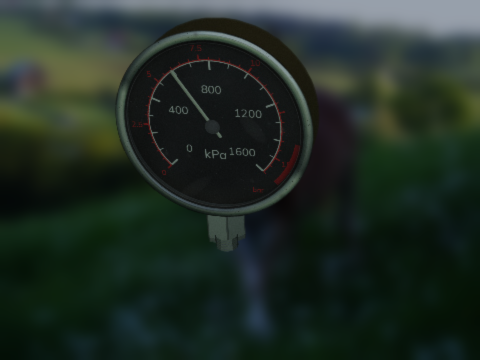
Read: 600,kPa
